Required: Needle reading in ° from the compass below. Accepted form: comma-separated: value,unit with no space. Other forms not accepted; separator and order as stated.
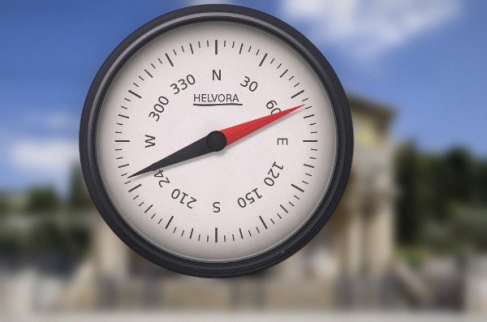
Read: 67.5,°
